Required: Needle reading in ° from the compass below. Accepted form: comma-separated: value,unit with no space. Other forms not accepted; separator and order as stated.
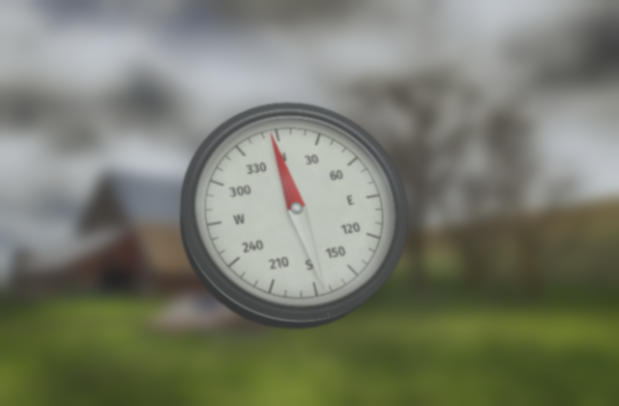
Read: 355,°
